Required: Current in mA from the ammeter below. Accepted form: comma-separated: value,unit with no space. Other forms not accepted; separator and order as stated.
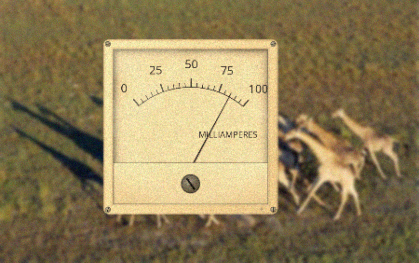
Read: 85,mA
